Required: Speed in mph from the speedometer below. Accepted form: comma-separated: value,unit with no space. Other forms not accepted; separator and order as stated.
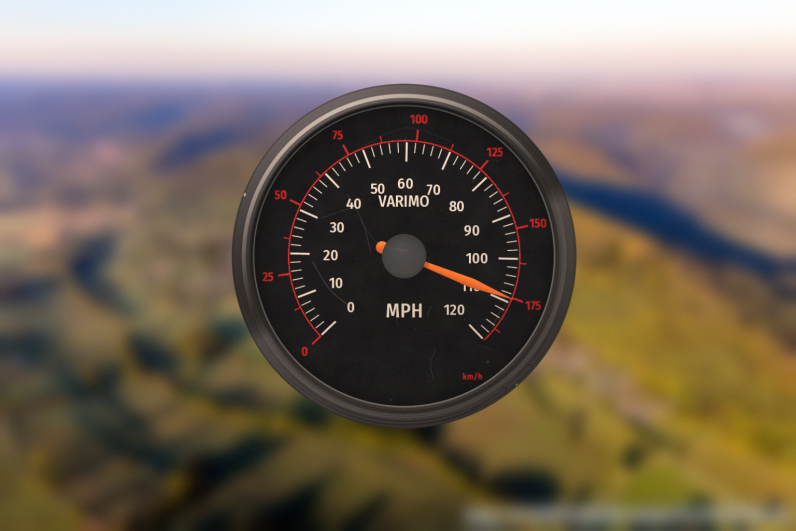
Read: 109,mph
